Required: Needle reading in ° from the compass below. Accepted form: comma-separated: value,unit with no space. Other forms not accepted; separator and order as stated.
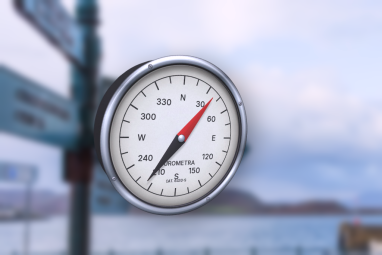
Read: 37.5,°
